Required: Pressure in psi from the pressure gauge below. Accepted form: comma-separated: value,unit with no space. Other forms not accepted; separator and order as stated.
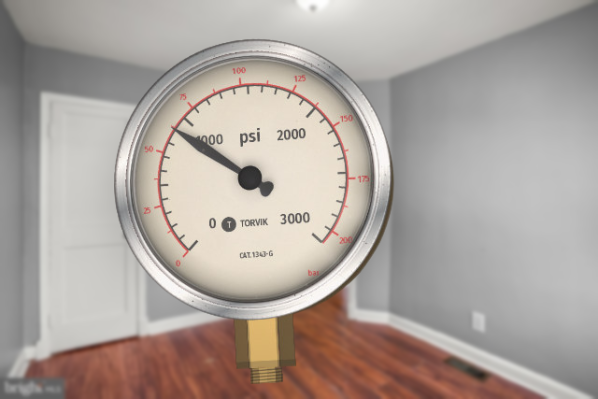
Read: 900,psi
